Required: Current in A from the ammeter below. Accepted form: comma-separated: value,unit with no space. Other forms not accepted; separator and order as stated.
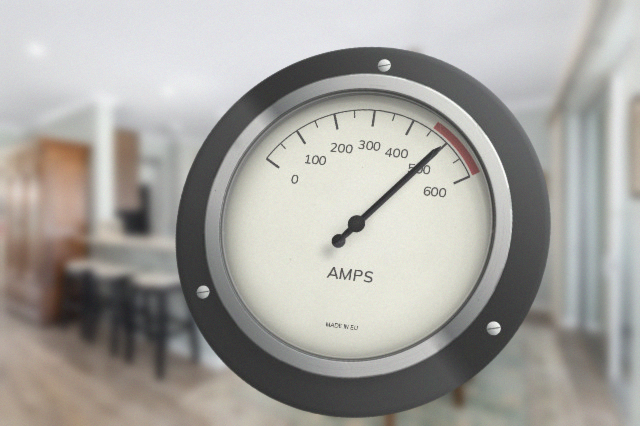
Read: 500,A
